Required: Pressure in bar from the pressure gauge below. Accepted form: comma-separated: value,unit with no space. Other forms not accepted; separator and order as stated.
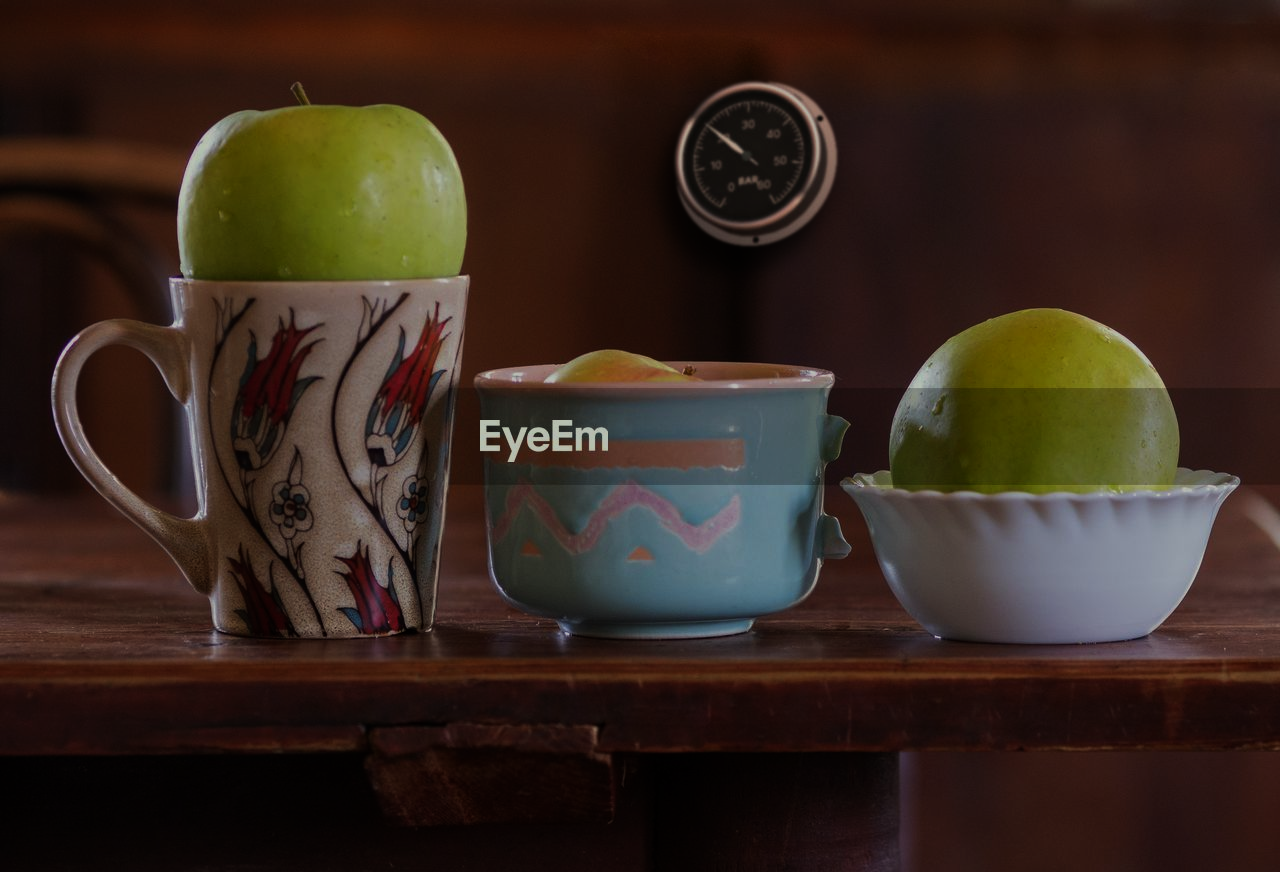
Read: 20,bar
